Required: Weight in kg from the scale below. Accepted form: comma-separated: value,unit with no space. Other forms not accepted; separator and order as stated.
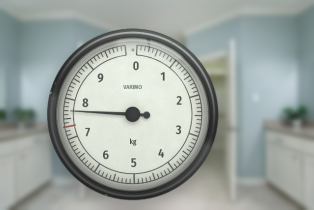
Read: 7.7,kg
